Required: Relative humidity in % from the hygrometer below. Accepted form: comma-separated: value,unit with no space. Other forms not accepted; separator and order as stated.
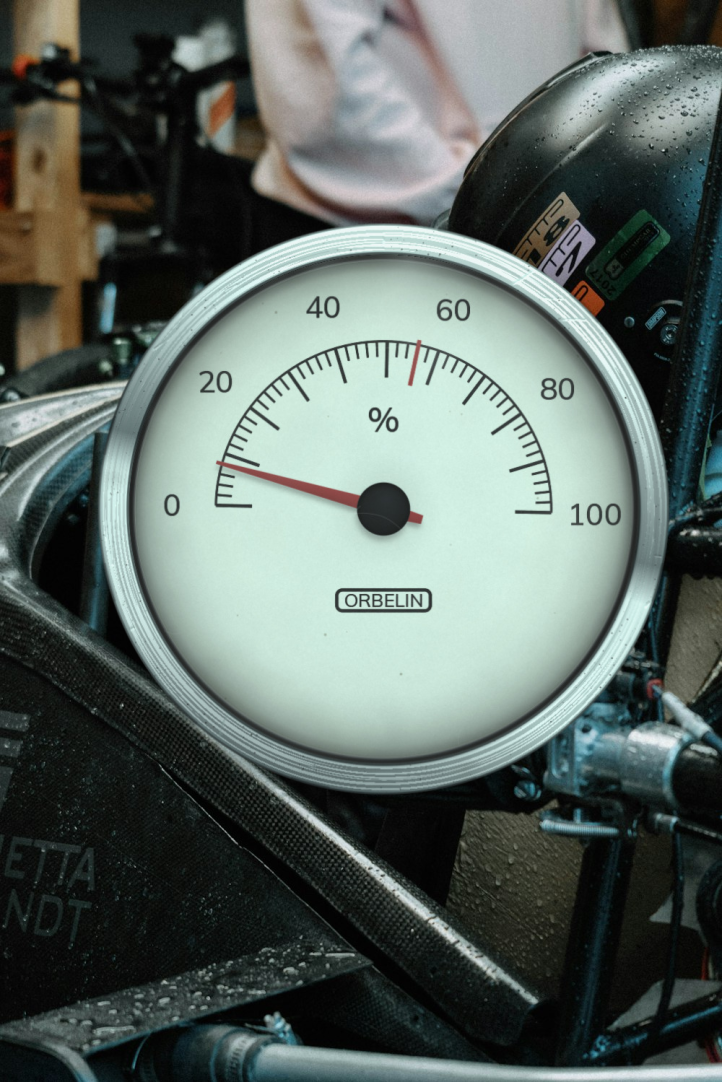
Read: 8,%
